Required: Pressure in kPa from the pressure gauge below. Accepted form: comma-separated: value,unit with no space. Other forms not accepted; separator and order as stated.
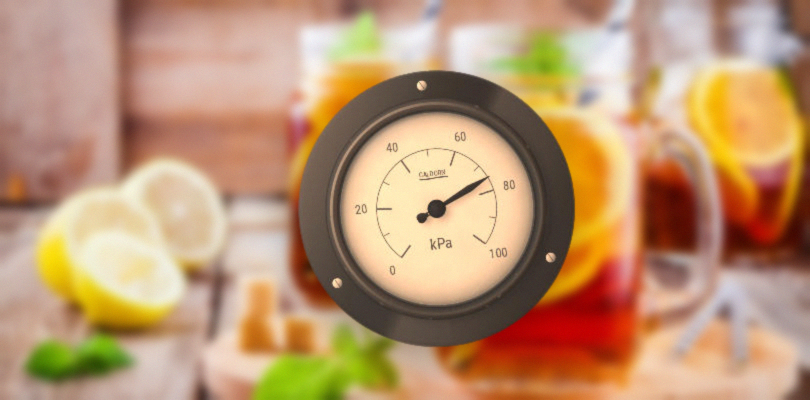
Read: 75,kPa
